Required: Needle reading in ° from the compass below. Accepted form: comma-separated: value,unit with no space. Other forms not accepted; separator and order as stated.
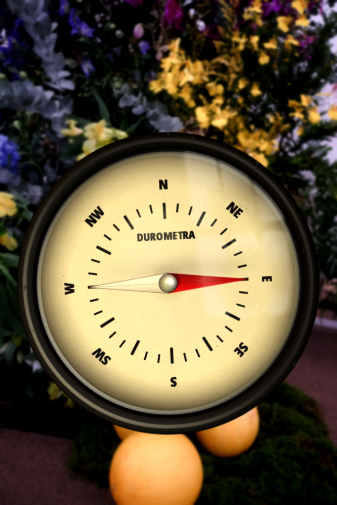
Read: 90,°
